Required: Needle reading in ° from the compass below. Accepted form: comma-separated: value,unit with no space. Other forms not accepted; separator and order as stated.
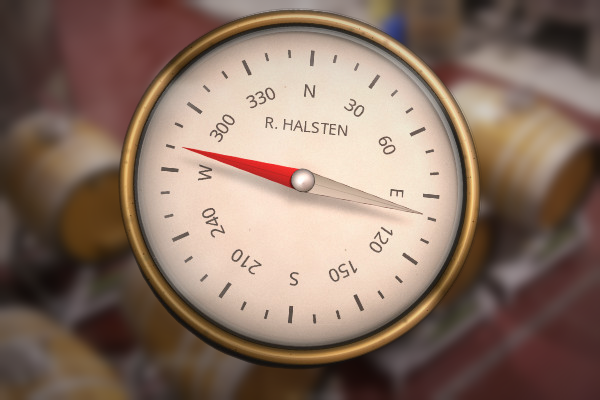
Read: 280,°
